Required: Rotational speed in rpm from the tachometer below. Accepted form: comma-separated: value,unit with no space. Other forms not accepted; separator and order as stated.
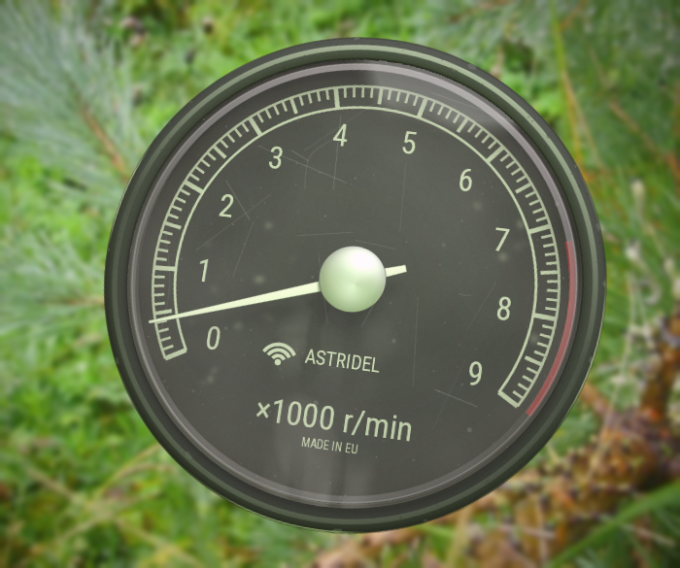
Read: 400,rpm
